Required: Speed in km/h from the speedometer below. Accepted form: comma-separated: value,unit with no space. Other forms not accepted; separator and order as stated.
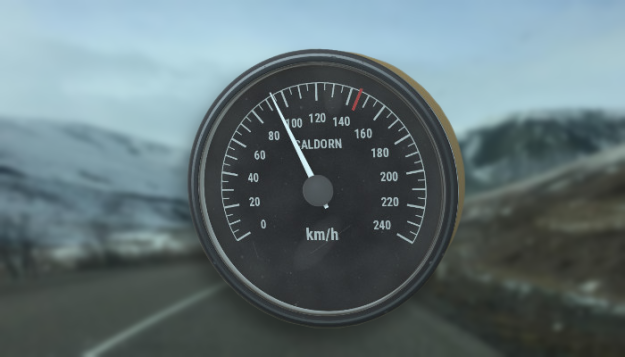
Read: 95,km/h
